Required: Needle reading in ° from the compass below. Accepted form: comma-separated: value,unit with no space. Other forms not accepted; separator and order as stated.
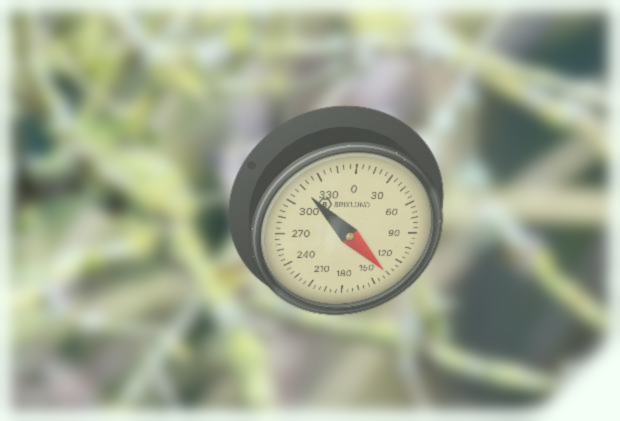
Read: 135,°
